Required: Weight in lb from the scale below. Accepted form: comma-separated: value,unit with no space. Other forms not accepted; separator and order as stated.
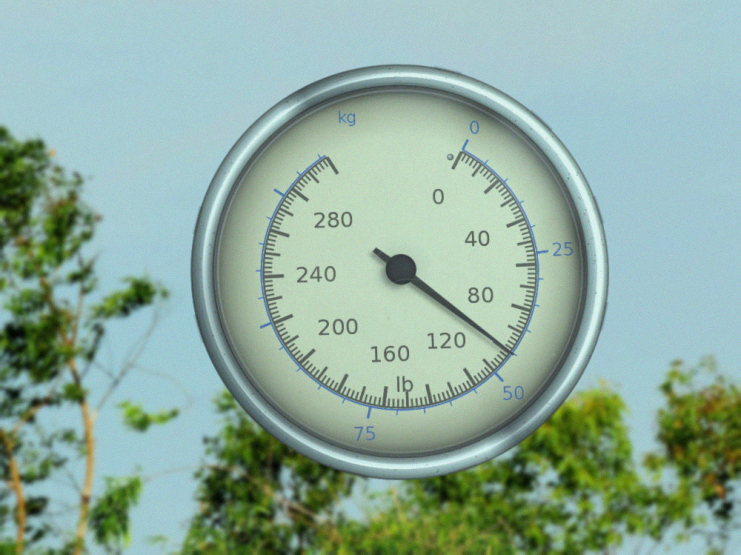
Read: 100,lb
